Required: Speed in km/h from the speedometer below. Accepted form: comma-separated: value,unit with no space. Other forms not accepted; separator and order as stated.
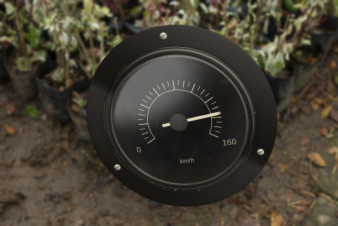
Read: 135,km/h
